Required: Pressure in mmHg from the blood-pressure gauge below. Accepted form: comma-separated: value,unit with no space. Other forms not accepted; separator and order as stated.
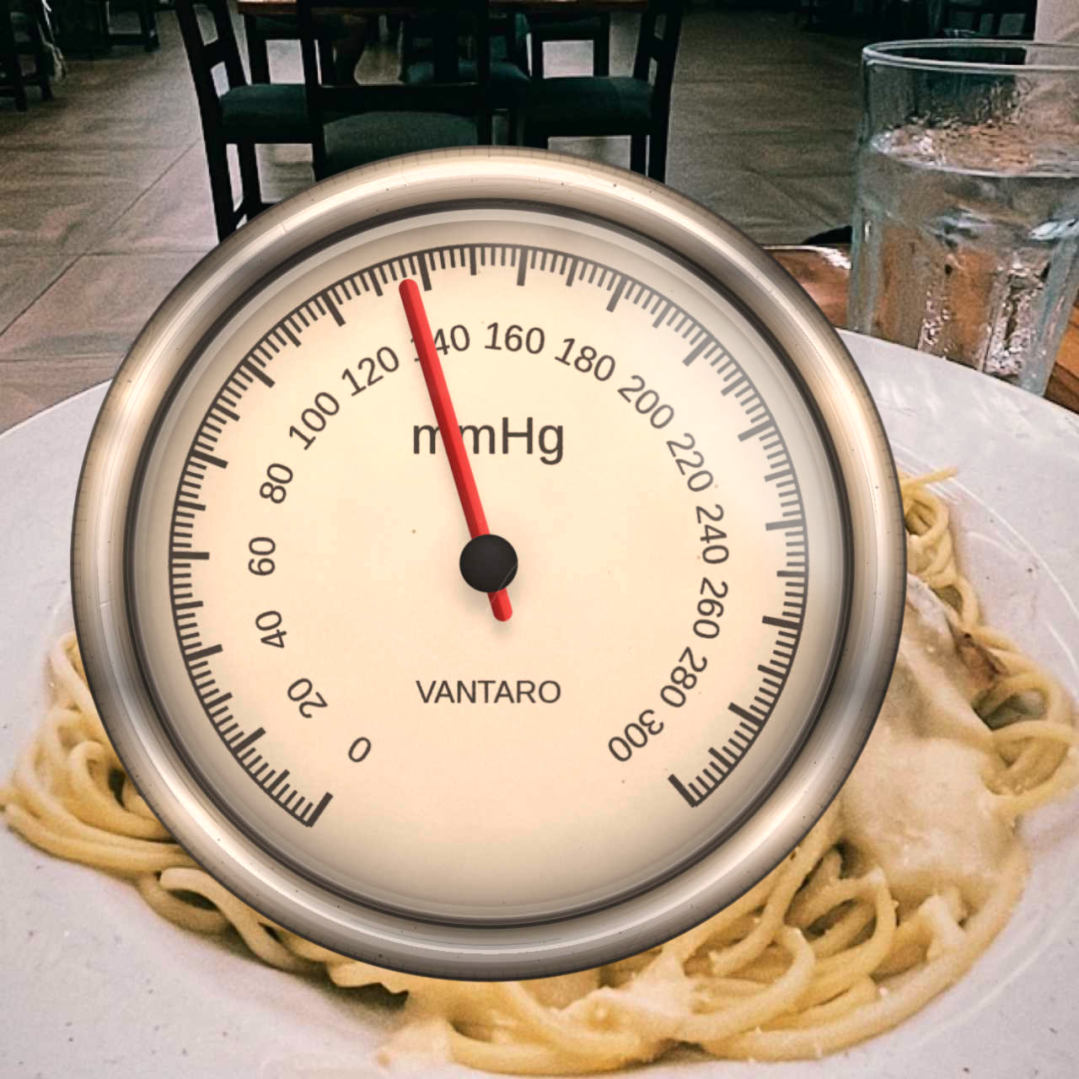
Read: 136,mmHg
